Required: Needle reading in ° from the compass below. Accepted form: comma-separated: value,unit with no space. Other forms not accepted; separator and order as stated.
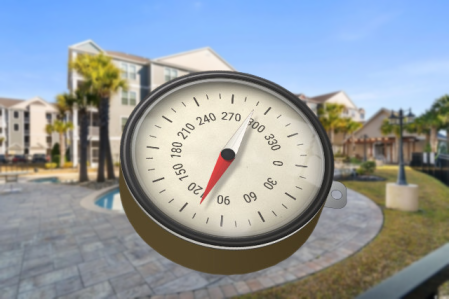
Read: 110,°
